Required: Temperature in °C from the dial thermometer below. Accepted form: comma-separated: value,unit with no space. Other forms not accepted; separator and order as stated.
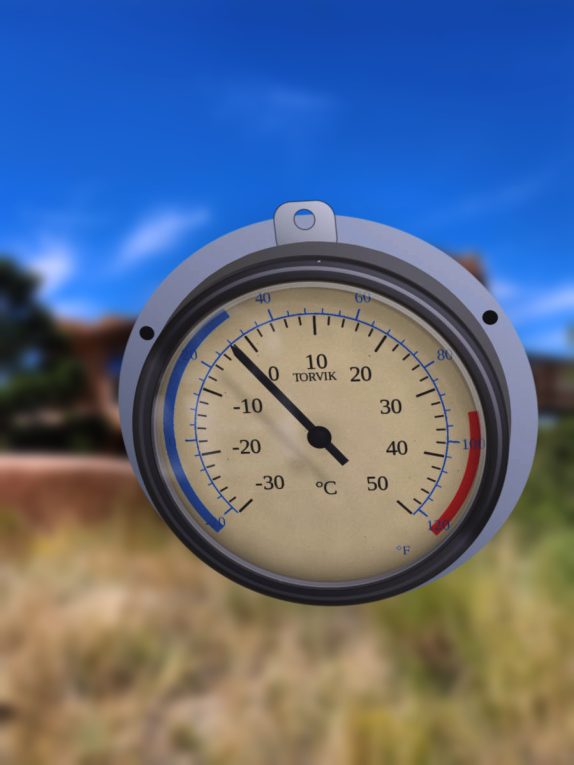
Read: -2,°C
